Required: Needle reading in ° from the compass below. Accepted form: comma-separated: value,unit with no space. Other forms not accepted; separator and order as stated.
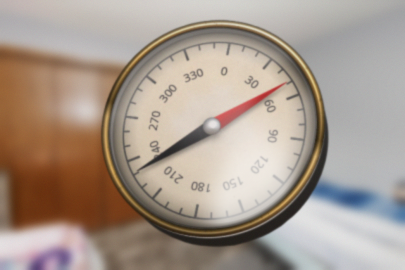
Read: 50,°
